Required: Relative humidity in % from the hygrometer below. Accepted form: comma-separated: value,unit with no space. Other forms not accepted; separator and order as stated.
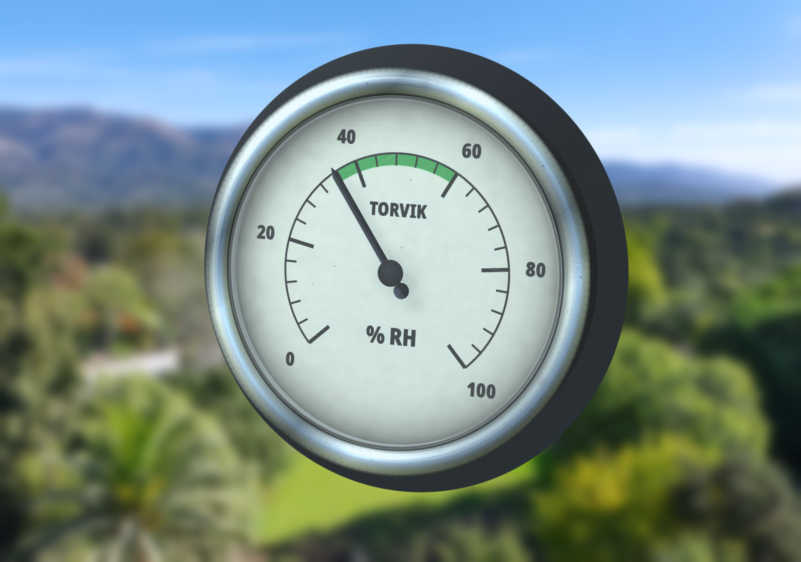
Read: 36,%
